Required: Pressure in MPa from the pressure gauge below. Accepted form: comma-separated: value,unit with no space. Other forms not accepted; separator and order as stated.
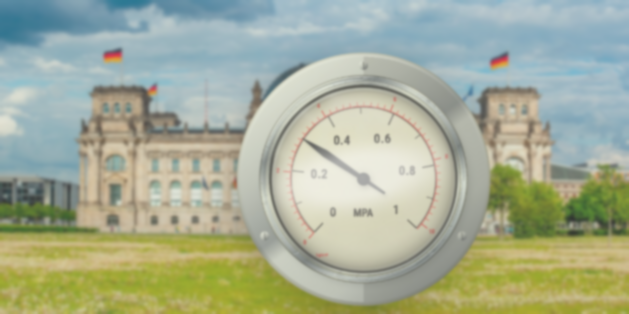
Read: 0.3,MPa
